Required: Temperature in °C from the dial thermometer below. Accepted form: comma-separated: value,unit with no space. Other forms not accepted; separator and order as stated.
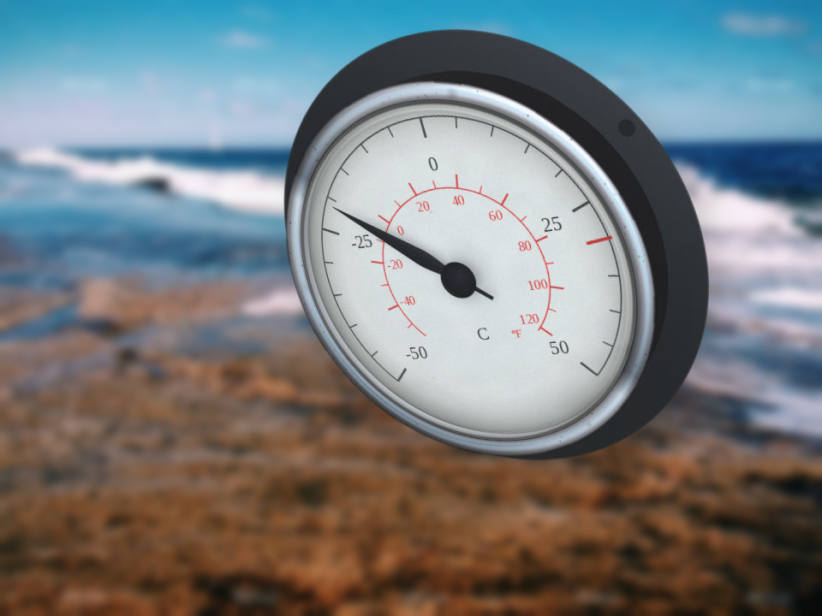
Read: -20,°C
